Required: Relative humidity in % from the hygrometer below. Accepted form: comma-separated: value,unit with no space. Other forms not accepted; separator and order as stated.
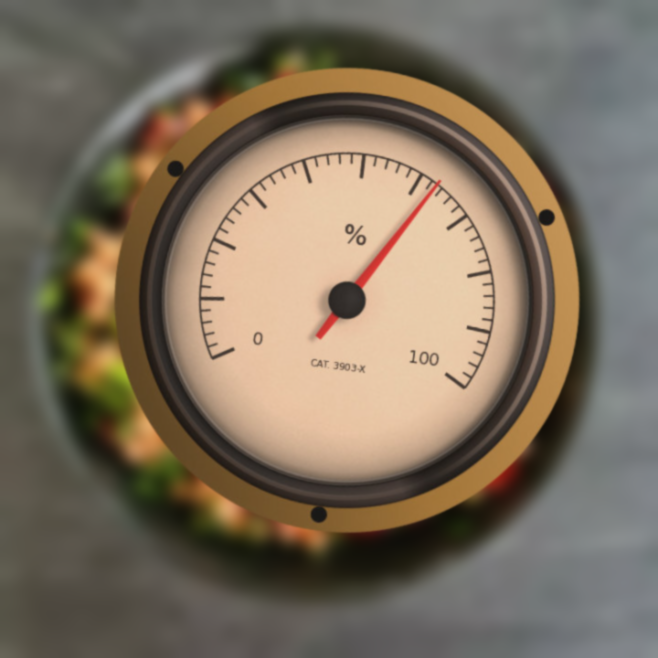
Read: 63,%
